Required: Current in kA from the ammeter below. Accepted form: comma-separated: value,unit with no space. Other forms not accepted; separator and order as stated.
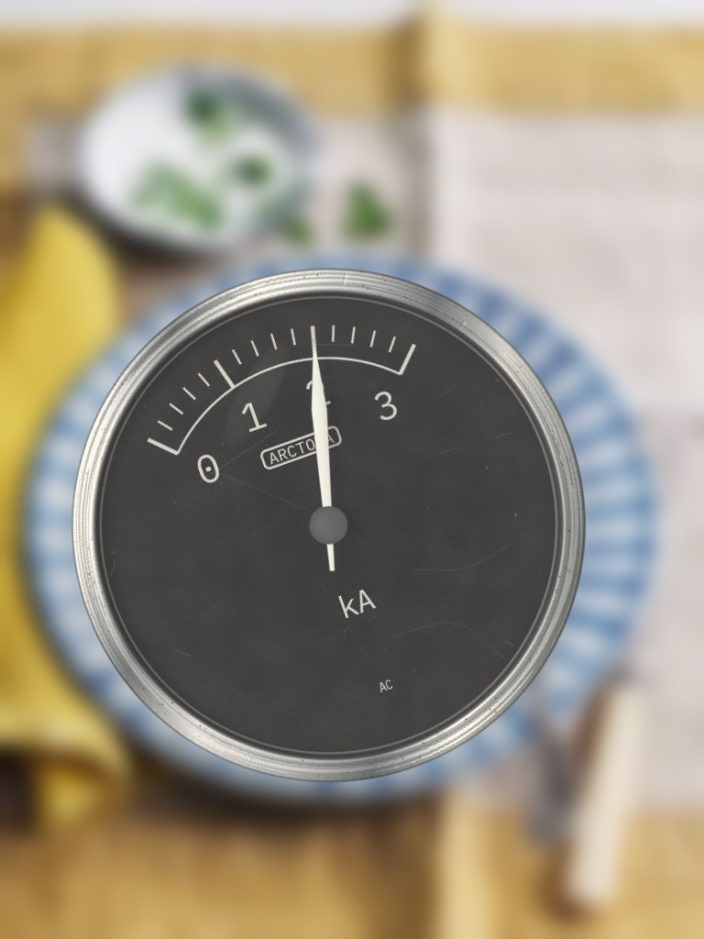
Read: 2,kA
